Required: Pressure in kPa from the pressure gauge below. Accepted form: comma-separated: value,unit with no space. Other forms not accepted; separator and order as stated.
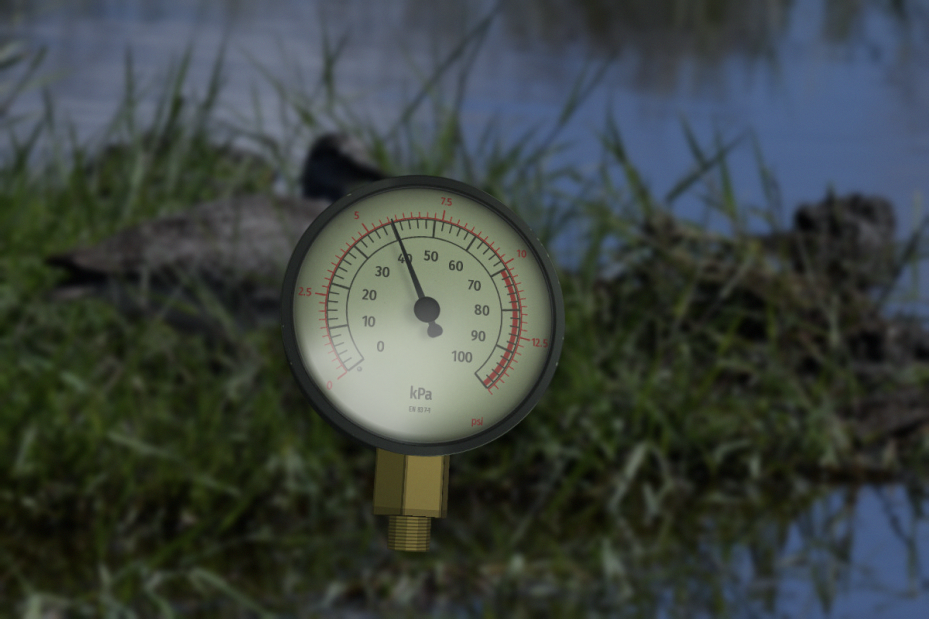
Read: 40,kPa
